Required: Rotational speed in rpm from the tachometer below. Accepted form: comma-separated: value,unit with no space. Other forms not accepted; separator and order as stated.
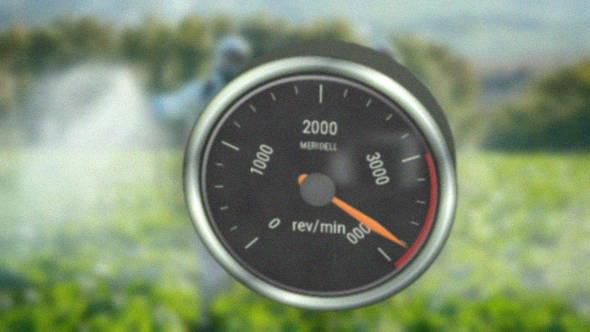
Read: 3800,rpm
